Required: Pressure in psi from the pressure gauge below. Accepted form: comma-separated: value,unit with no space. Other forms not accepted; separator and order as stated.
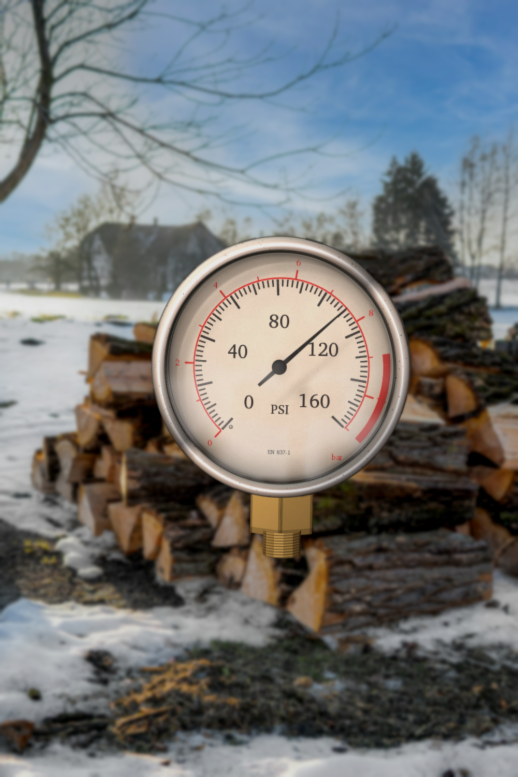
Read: 110,psi
